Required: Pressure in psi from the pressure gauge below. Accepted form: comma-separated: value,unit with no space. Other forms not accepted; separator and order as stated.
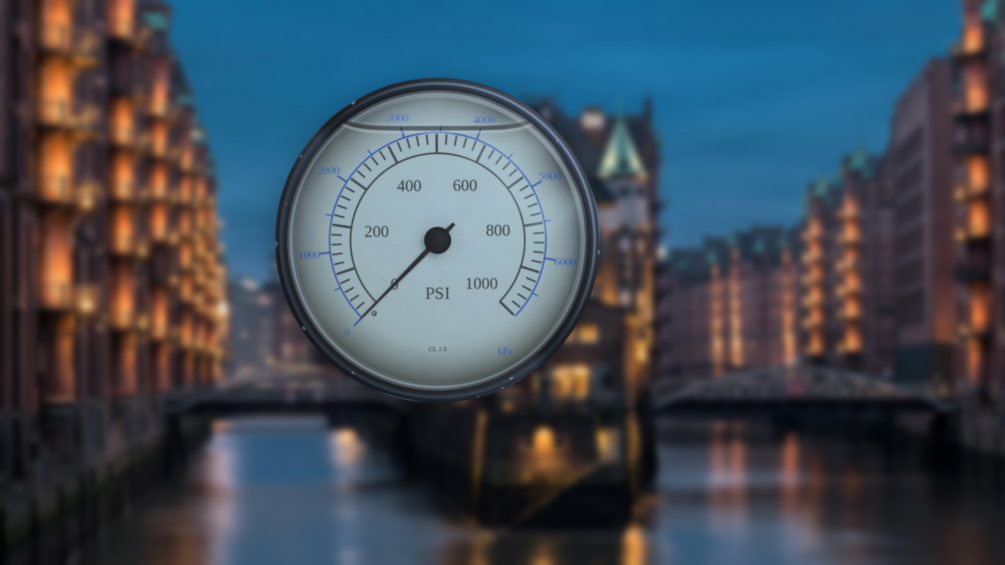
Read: 0,psi
